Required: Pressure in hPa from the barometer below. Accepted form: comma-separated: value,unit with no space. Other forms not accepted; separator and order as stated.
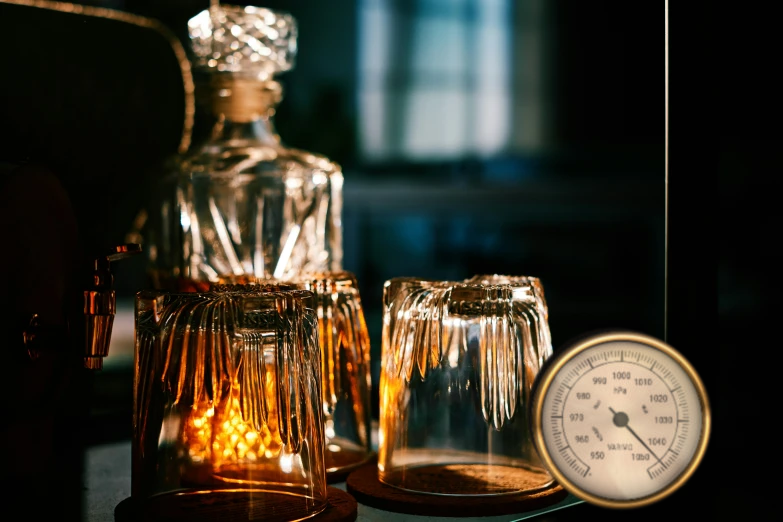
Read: 1045,hPa
